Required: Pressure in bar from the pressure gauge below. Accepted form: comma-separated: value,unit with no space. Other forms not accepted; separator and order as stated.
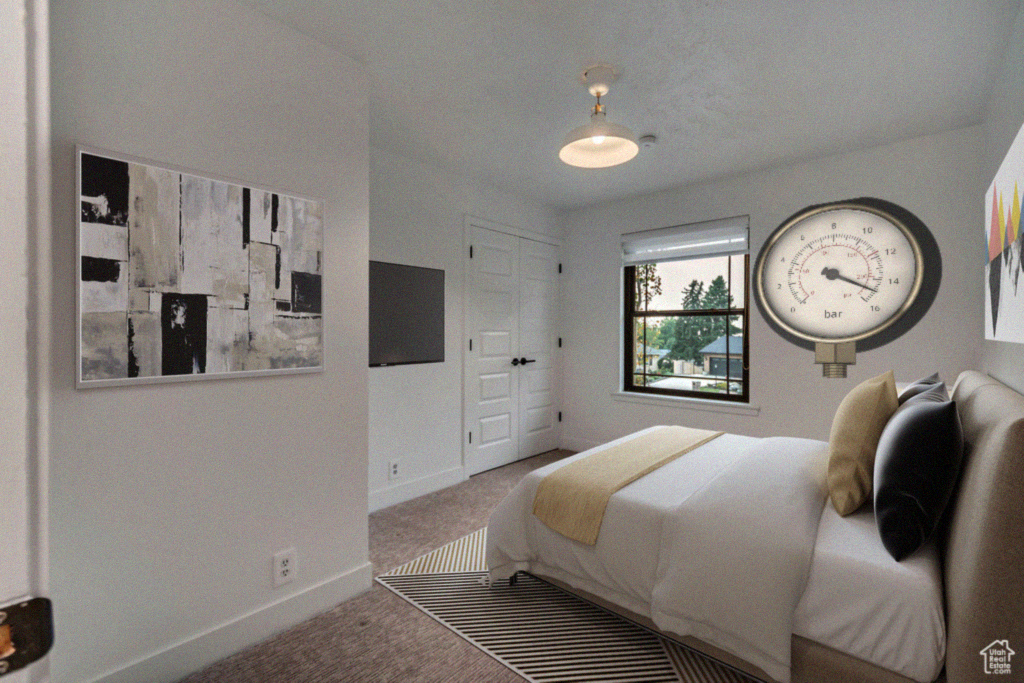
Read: 15,bar
